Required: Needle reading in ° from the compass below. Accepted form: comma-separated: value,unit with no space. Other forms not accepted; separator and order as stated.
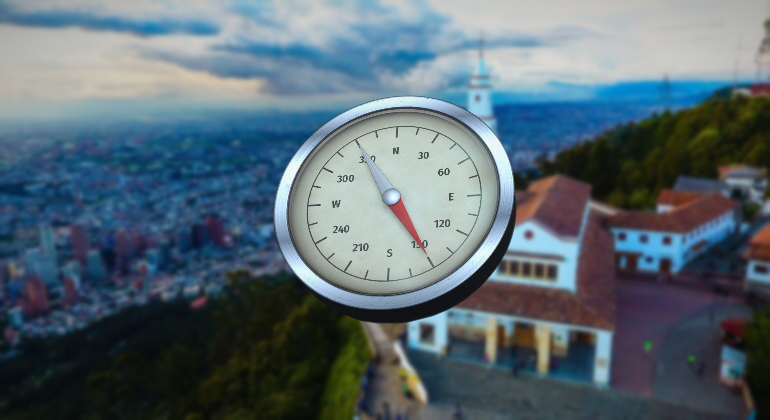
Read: 150,°
